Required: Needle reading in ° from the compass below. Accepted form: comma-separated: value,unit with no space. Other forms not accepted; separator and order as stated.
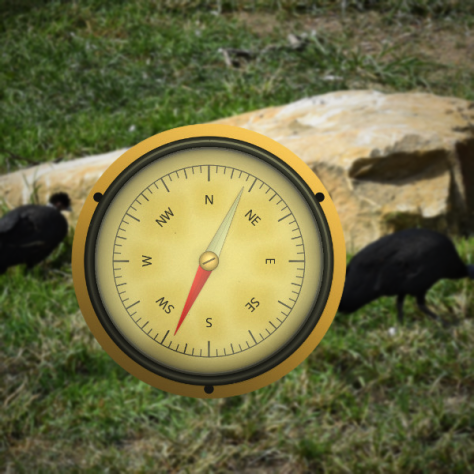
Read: 205,°
